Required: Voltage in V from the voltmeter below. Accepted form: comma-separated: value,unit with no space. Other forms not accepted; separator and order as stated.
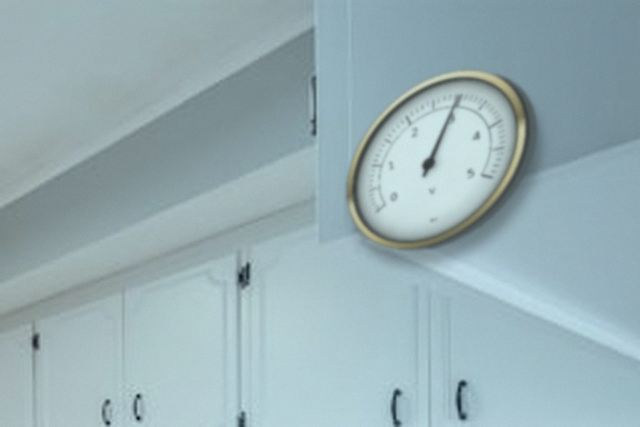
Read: 3,V
